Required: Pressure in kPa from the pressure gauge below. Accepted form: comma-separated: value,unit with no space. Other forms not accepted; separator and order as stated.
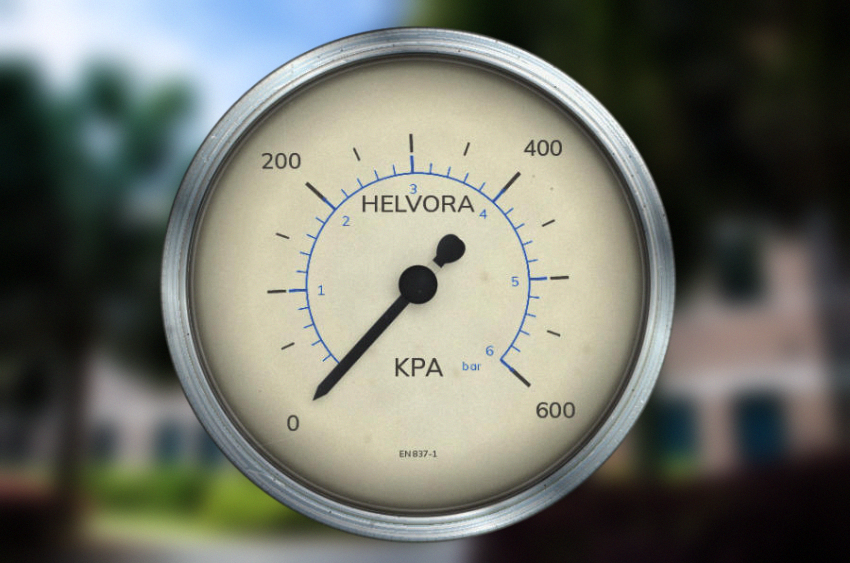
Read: 0,kPa
